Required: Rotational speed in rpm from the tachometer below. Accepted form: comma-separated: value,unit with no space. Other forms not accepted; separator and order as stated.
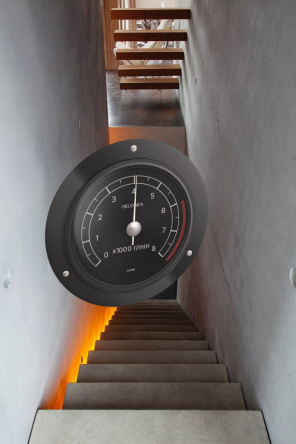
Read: 4000,rpm
